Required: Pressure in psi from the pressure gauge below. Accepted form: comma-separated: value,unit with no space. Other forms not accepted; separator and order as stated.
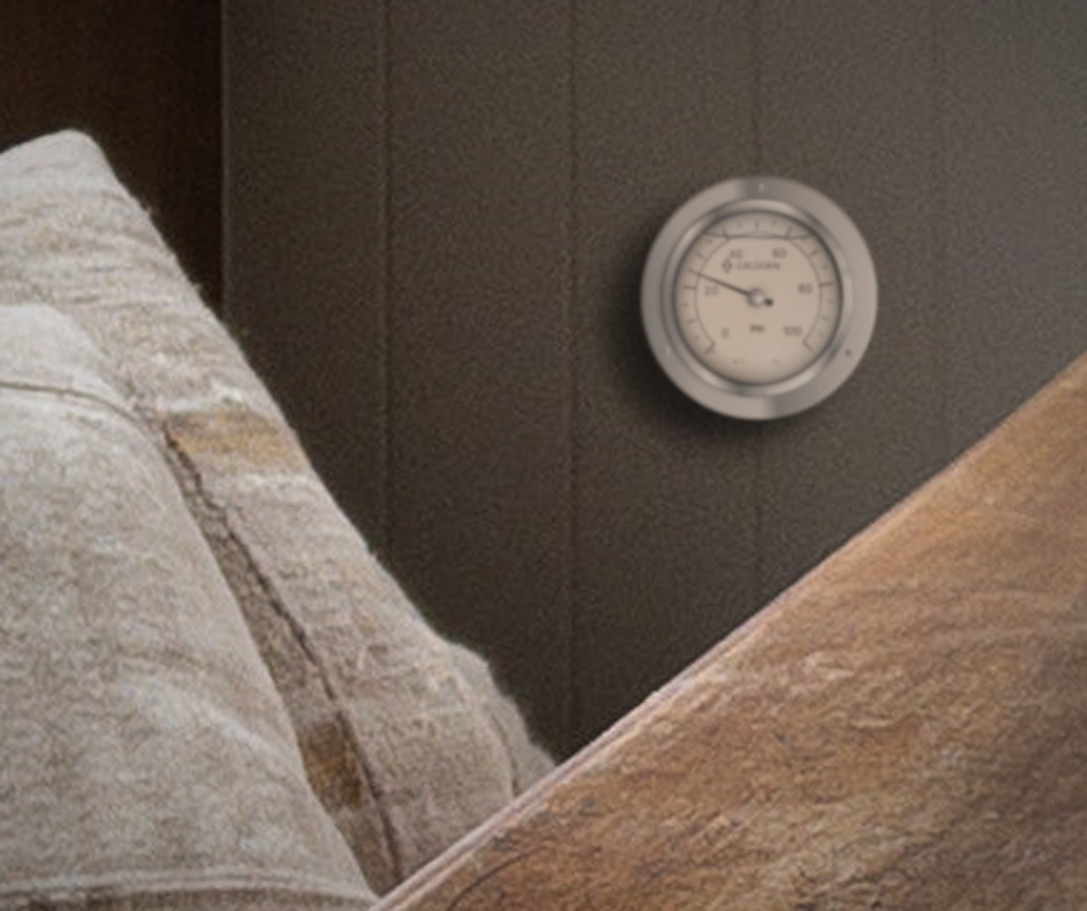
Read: 25,psi
